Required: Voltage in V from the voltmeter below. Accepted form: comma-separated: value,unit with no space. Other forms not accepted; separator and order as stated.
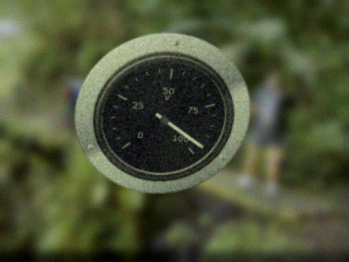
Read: 95,V
